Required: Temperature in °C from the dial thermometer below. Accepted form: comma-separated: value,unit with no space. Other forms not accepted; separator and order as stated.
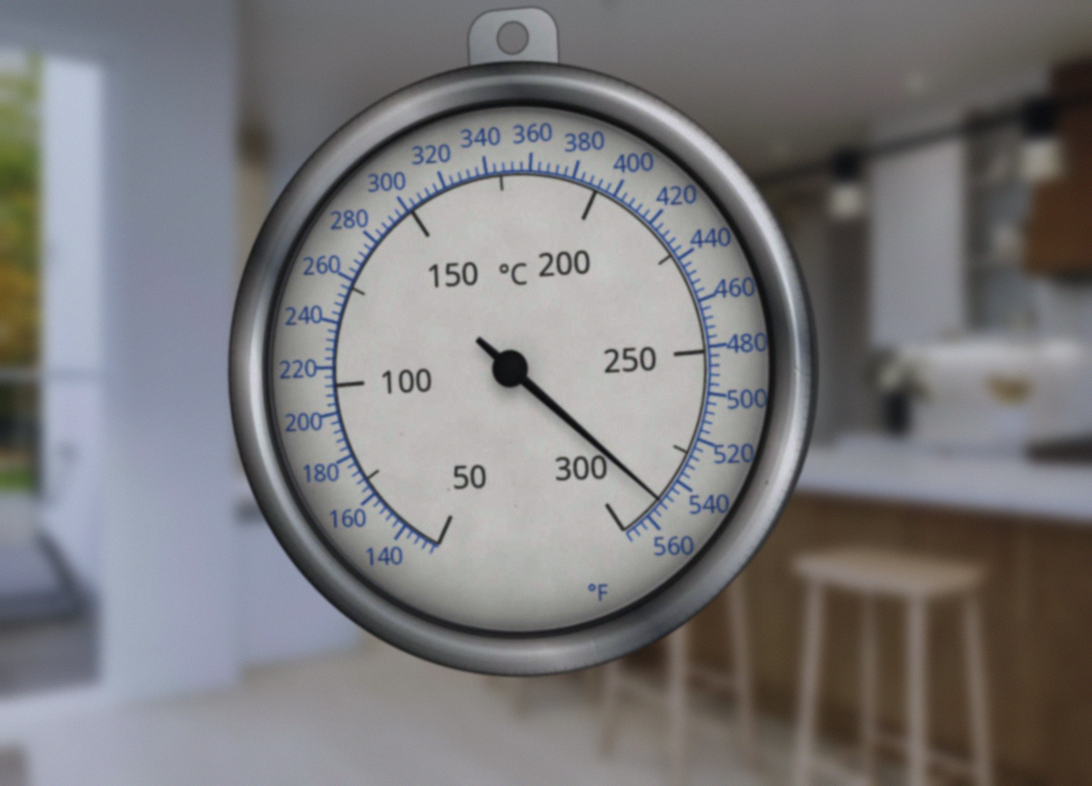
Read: 287.5,°C
